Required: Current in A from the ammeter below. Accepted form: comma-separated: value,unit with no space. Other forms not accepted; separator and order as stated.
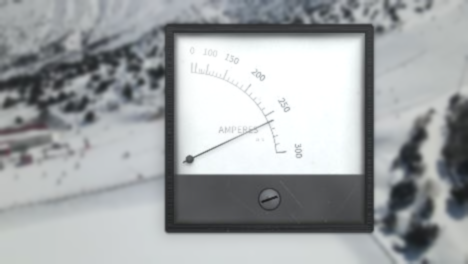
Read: 260,A
